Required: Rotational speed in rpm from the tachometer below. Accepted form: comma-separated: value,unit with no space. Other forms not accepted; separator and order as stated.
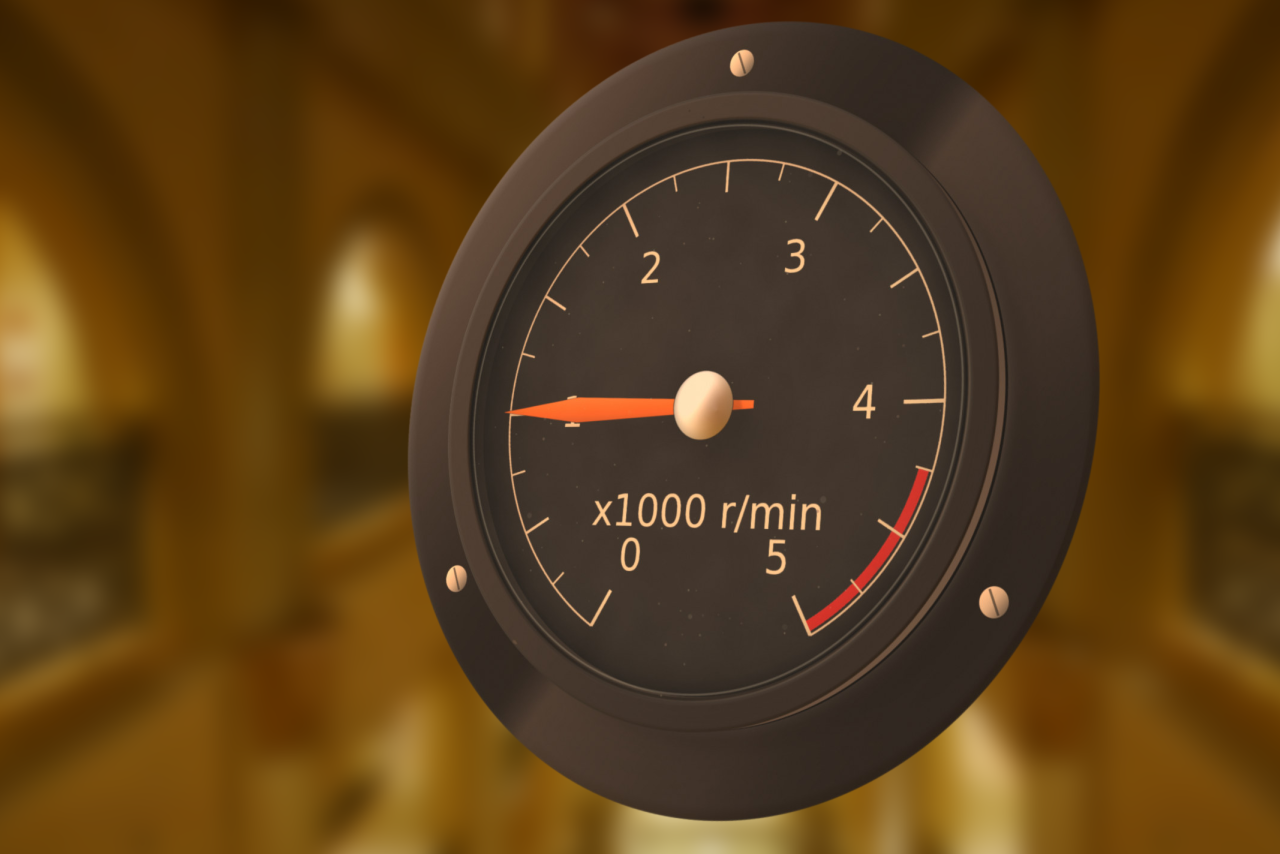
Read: 1000,rpm
